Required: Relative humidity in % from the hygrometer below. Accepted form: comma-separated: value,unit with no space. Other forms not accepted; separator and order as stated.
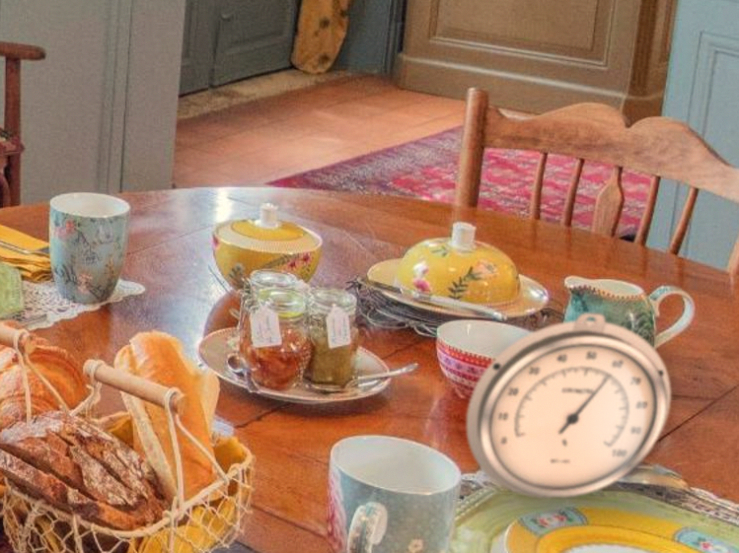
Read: 60,%
